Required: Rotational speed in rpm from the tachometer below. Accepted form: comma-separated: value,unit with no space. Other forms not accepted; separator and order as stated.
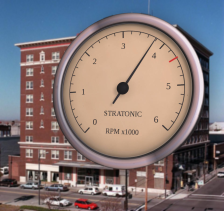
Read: 3800,rpm
